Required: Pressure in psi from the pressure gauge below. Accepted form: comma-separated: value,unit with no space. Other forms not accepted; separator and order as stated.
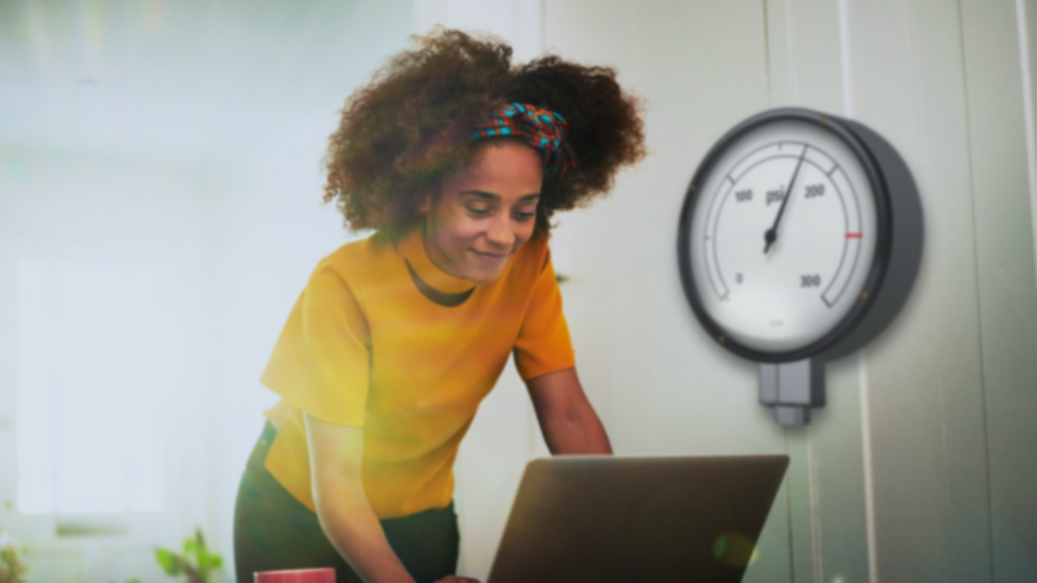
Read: 175,psi
